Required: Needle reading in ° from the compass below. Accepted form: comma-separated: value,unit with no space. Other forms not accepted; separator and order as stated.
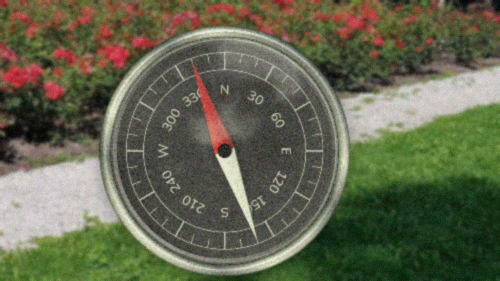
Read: 340,°
